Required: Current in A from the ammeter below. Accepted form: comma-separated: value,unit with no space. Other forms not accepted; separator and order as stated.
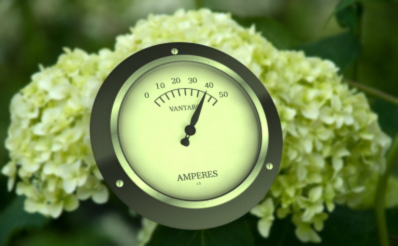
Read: 40,A
